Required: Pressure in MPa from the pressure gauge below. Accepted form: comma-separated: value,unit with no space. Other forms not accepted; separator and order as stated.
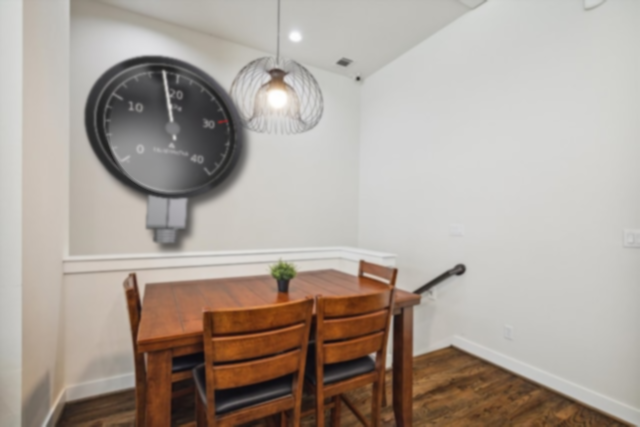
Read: 18,MPa
